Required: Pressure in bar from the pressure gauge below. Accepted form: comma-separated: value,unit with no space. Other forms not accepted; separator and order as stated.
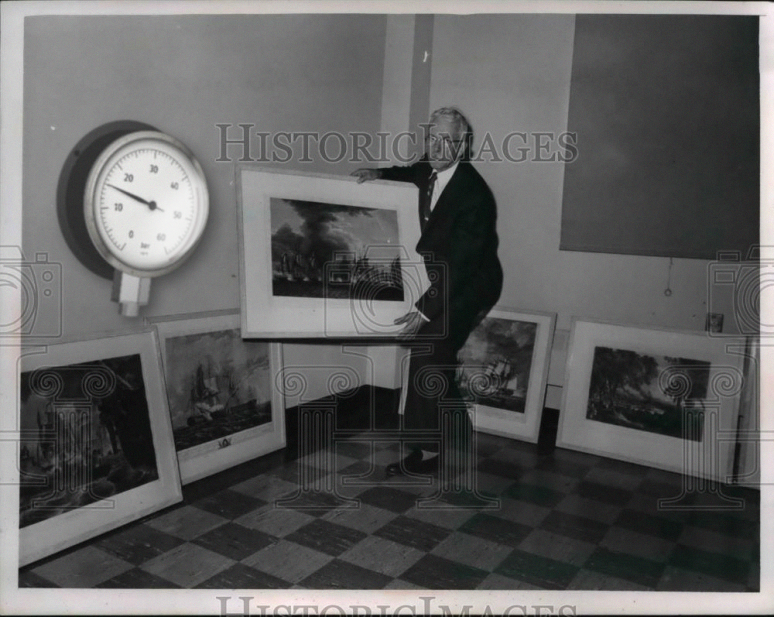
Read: 15,bar
